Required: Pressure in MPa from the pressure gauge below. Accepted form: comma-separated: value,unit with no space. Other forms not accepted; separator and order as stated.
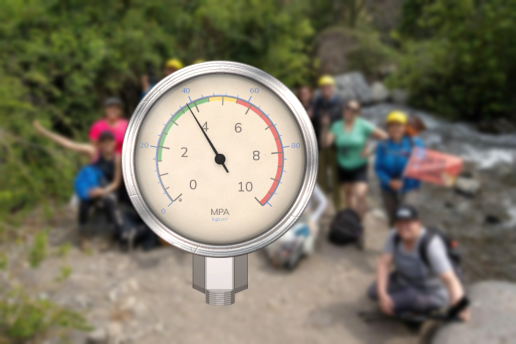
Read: 3.75,MPa
